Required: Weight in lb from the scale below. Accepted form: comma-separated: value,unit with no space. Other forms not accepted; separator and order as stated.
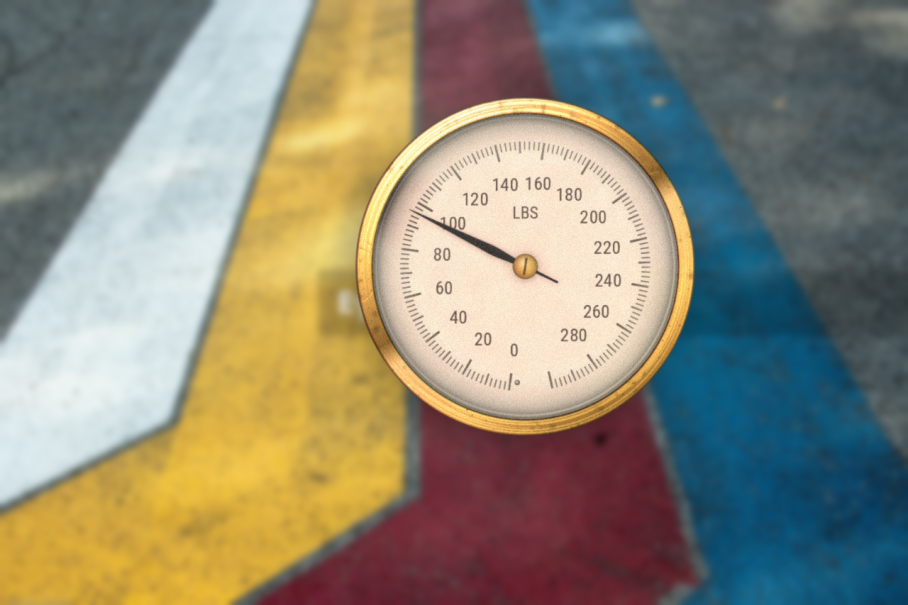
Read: 96,lb
